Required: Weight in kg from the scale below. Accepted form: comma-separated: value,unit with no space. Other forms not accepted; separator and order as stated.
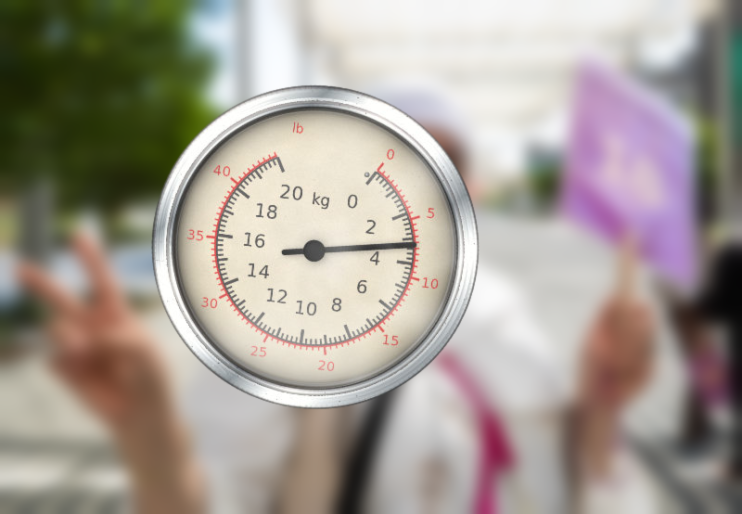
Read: 3.2,kg
